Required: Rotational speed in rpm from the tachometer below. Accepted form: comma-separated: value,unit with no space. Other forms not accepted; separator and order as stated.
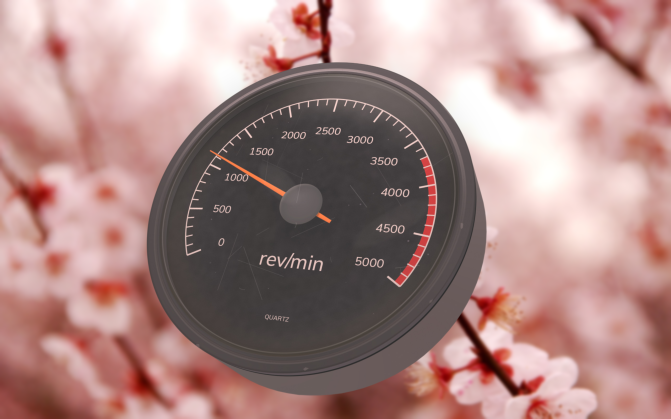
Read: 1100,rpm
